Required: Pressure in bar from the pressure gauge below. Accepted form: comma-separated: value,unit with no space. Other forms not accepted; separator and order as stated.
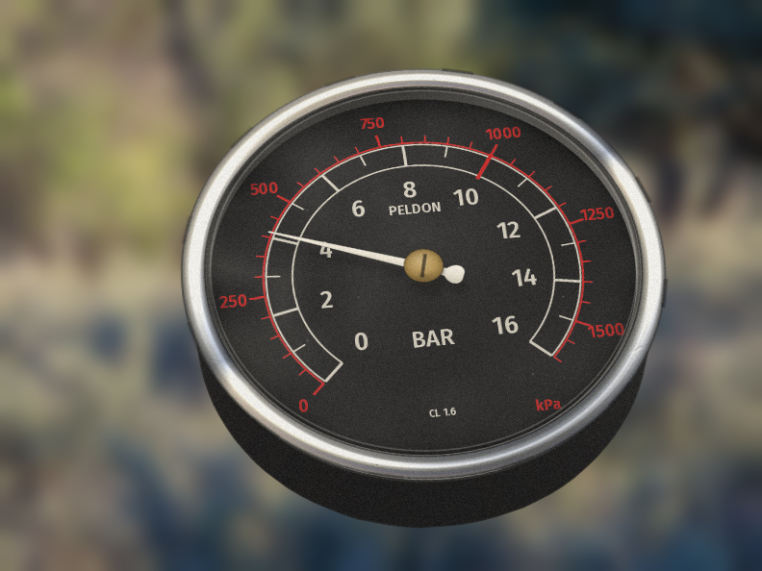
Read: 4,bar
